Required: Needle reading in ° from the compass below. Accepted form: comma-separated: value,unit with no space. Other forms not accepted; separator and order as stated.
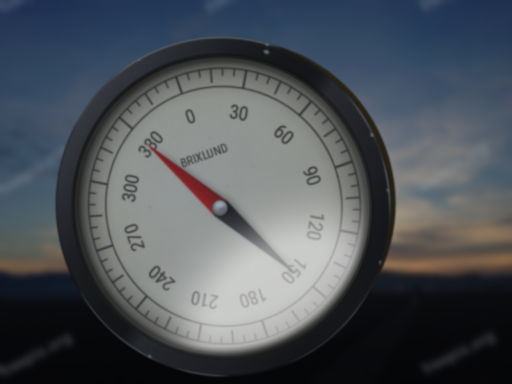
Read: 330,°
